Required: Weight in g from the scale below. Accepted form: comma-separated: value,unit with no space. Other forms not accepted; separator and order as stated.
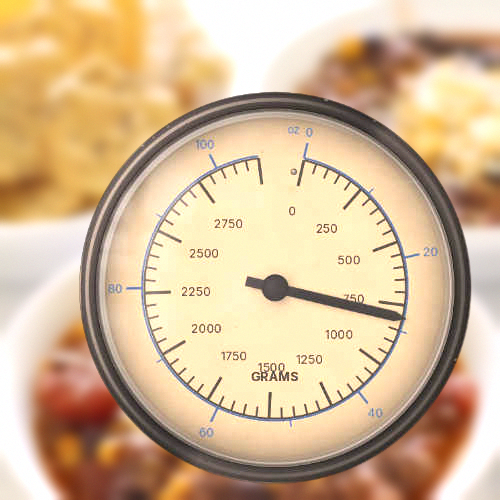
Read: 800,g
